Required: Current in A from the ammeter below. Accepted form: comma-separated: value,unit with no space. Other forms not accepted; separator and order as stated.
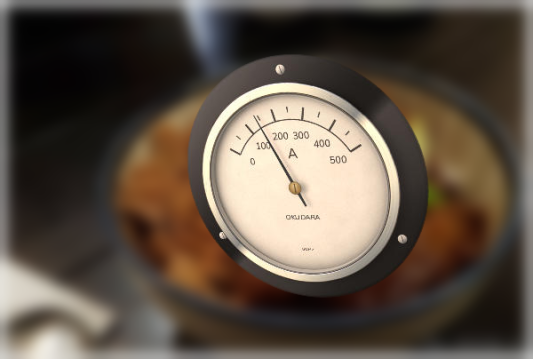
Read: 150,A
